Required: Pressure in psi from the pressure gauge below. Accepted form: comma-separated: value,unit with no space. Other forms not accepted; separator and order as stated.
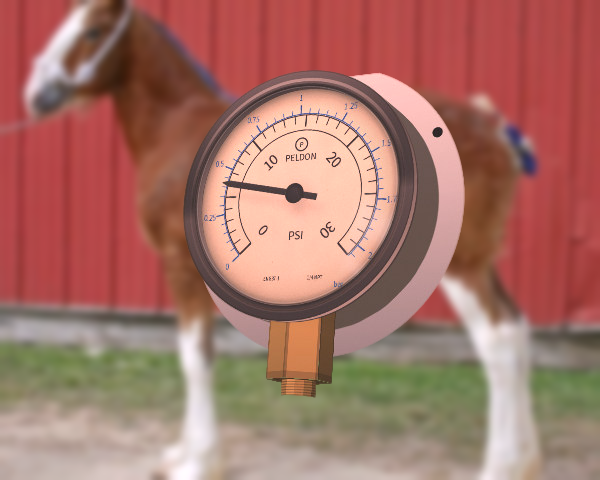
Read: 6,psi
